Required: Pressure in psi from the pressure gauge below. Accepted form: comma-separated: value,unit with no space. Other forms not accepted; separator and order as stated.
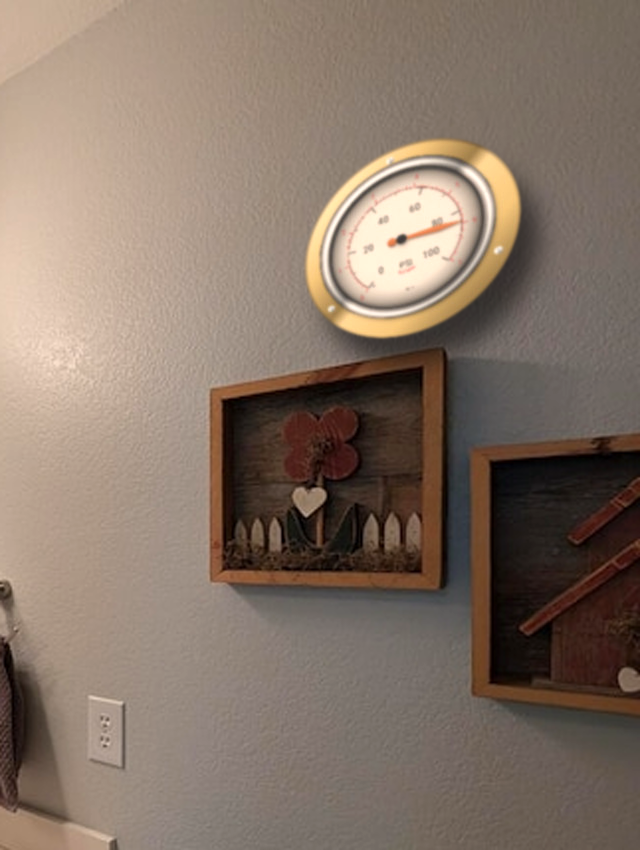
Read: 85,psi
